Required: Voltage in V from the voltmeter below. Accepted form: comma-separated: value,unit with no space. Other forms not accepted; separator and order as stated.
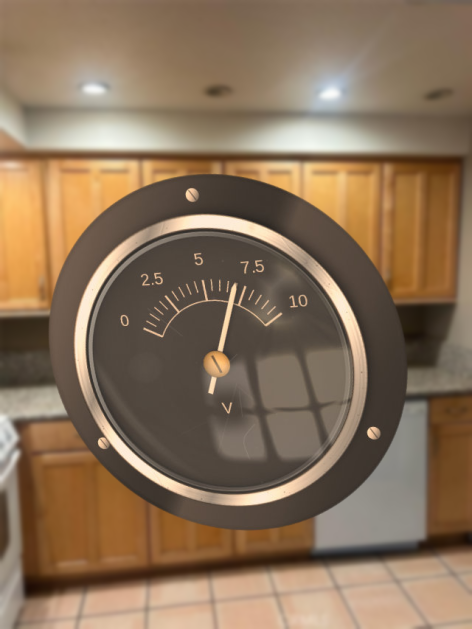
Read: 7,V
